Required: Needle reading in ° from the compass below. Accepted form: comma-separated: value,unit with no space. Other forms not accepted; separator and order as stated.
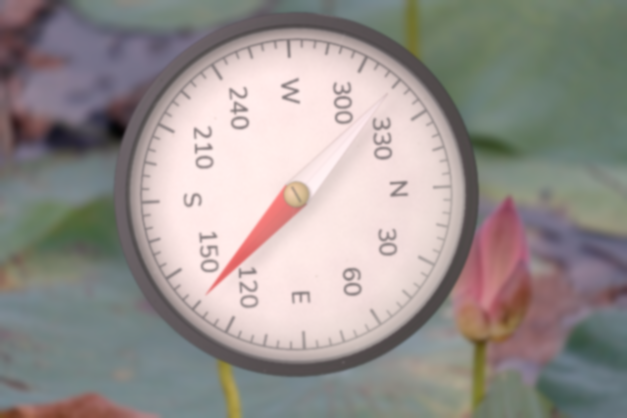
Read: 135,°
